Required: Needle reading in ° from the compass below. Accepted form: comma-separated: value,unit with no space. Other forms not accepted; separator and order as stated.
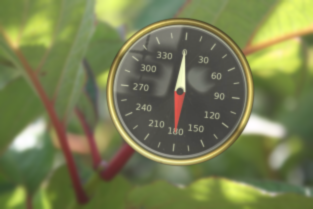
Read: 180,°
